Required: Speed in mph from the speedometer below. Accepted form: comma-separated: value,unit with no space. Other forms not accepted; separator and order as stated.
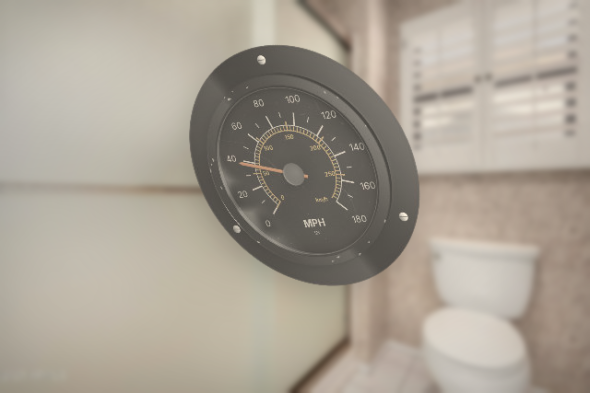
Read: 40,mph
